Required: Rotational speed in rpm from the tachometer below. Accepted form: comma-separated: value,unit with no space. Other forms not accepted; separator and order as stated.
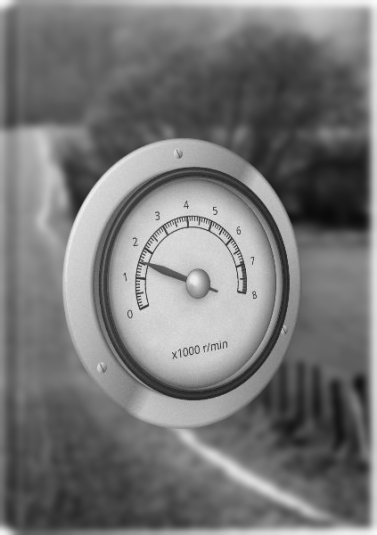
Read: 1500,rpm
